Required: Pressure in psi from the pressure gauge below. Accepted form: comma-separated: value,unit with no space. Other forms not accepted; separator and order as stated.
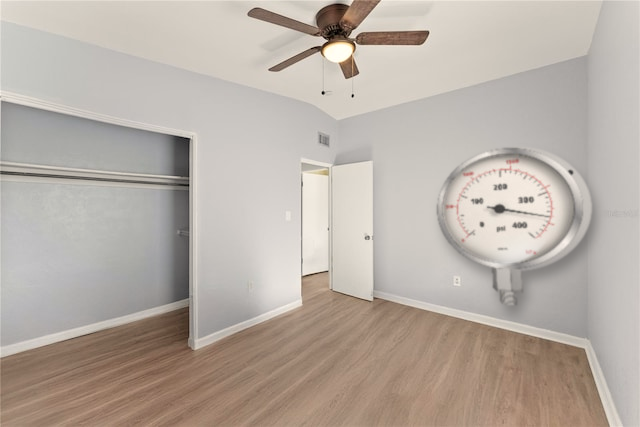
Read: 350,psi
